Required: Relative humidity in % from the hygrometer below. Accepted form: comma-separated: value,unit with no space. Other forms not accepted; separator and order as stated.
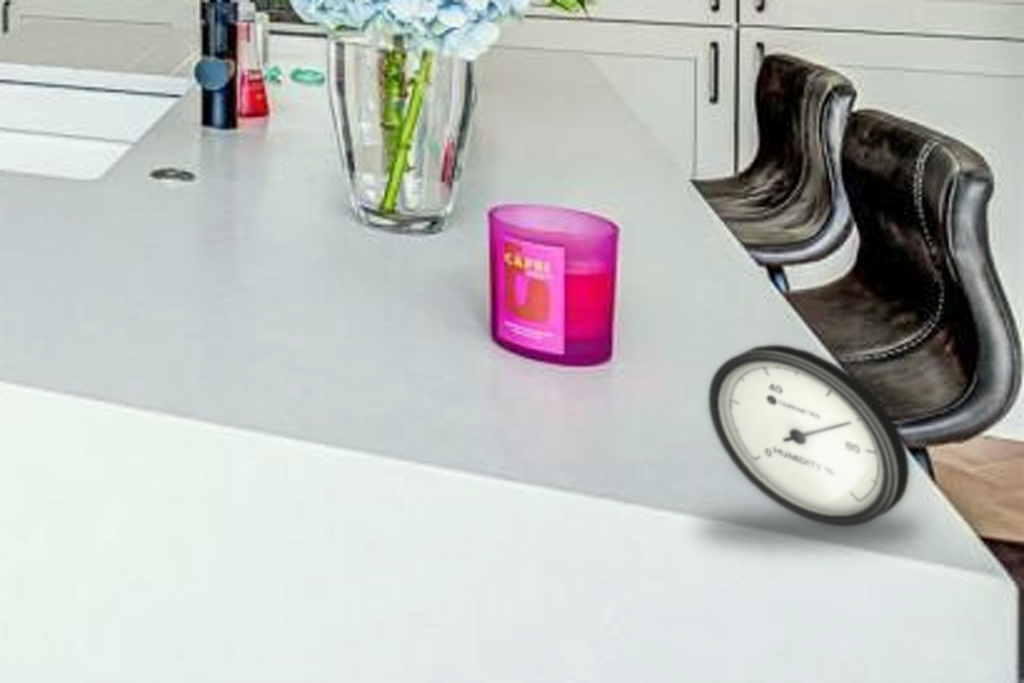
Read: 70,%
